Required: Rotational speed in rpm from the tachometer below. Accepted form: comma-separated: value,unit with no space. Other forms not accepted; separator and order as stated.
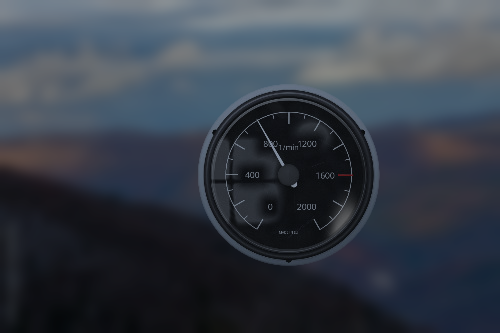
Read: 800,rpm
